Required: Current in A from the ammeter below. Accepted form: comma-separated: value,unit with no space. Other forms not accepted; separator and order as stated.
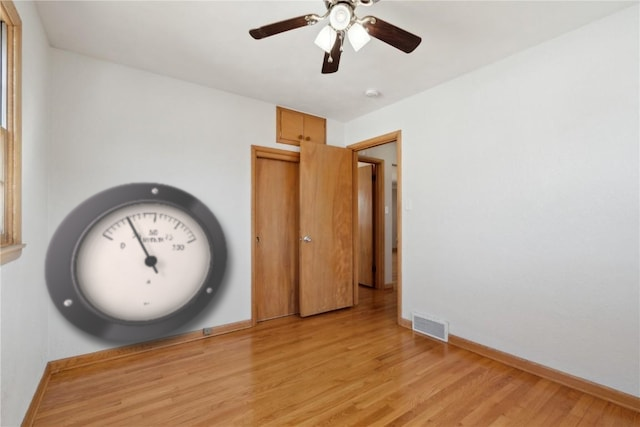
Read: 25,A
